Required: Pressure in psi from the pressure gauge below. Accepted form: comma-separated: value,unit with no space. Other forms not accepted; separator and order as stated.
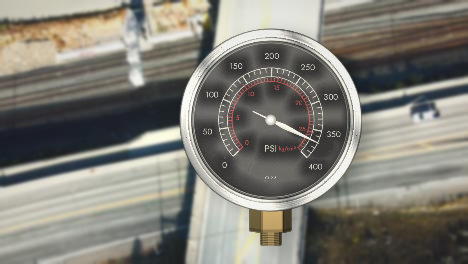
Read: 370,psi
